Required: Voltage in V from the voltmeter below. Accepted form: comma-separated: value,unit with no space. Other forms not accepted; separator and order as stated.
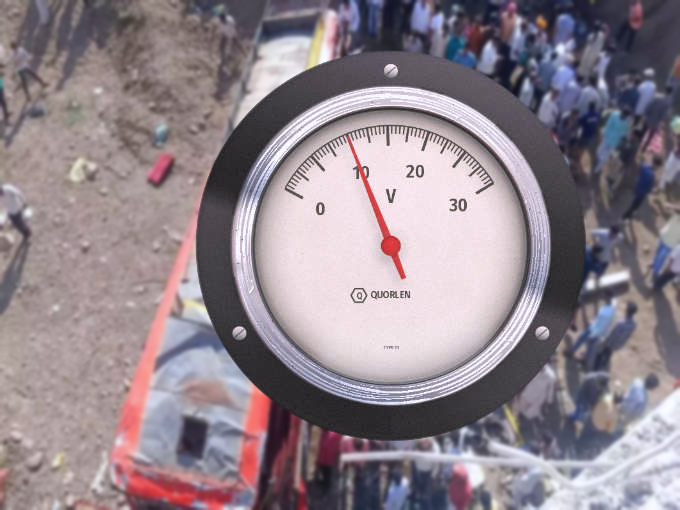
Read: 10,V
